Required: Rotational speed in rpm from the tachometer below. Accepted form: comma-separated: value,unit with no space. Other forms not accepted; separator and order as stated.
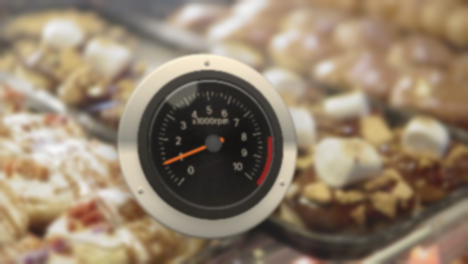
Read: 1000,rpm
